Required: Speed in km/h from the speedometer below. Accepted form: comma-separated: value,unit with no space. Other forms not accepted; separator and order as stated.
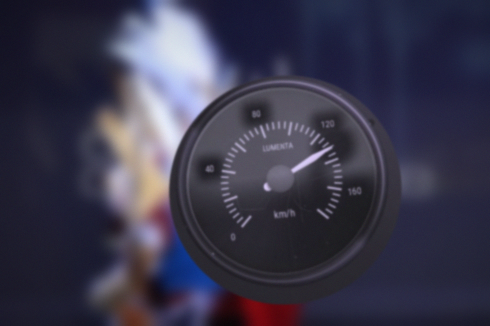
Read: 132,km/h
